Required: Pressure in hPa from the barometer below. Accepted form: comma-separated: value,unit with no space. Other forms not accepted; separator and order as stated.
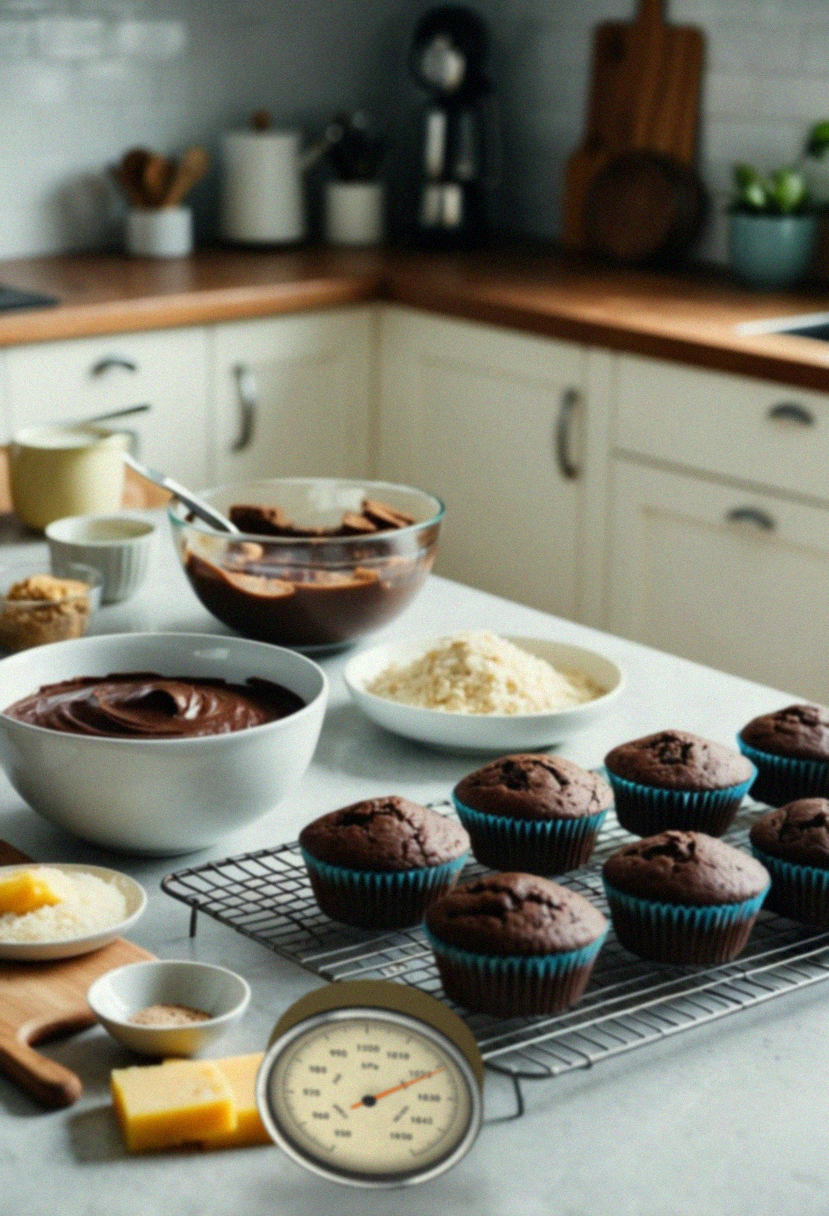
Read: 1020,hPa
